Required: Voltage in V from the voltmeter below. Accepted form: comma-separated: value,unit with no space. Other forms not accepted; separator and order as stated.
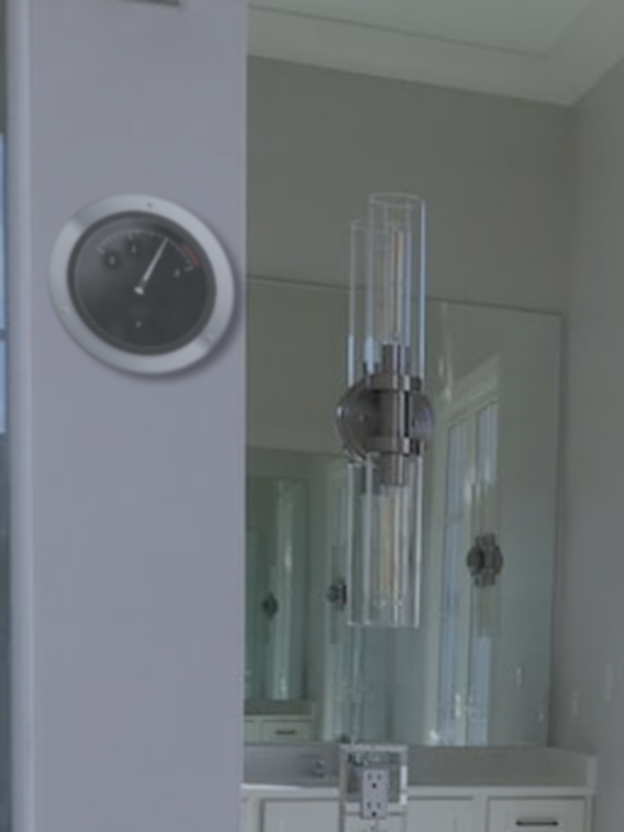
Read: 2,V
